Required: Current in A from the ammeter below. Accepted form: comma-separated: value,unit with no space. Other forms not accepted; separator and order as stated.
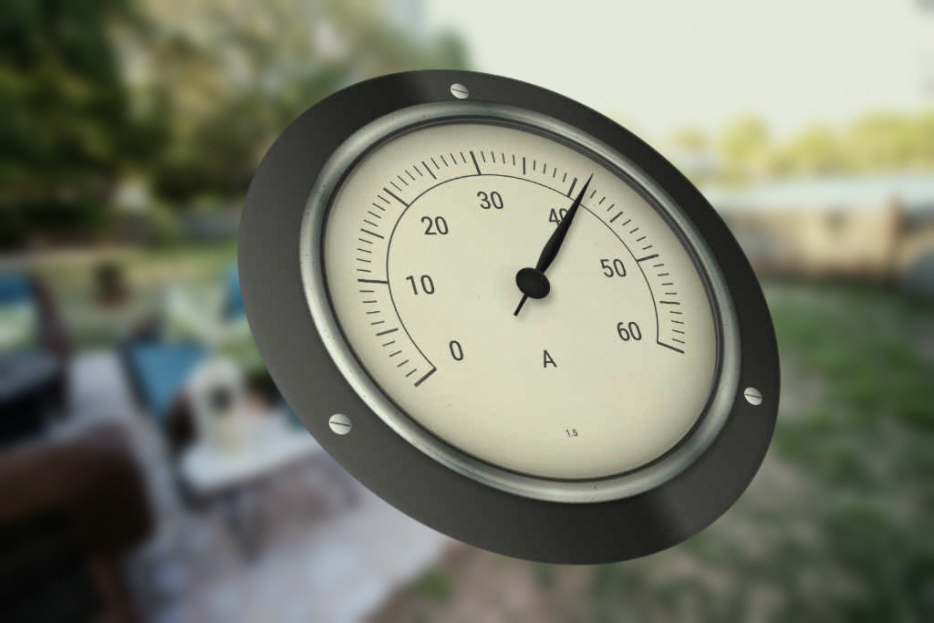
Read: 41,A
